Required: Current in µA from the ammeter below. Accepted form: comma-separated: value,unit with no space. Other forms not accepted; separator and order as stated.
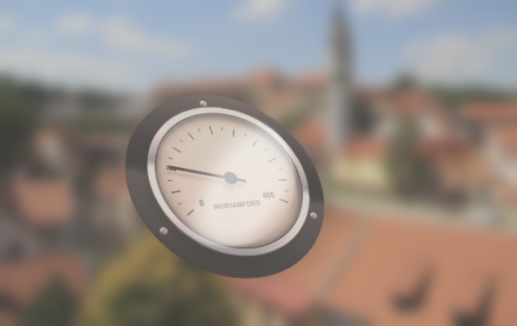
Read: 80,µA
